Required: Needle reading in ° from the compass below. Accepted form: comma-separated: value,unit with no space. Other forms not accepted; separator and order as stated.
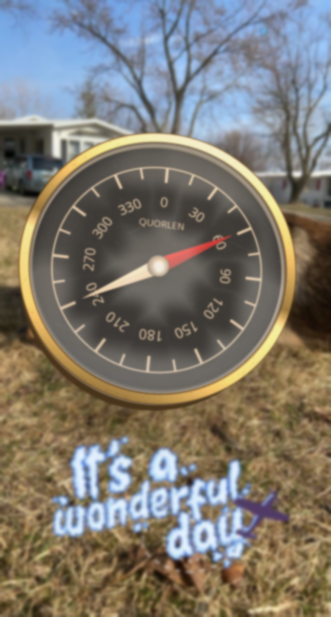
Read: 60,°
